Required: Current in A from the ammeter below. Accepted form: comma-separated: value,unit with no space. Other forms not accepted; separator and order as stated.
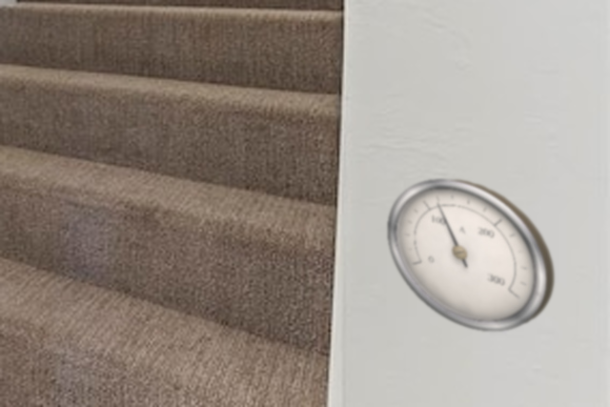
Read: 120,A
